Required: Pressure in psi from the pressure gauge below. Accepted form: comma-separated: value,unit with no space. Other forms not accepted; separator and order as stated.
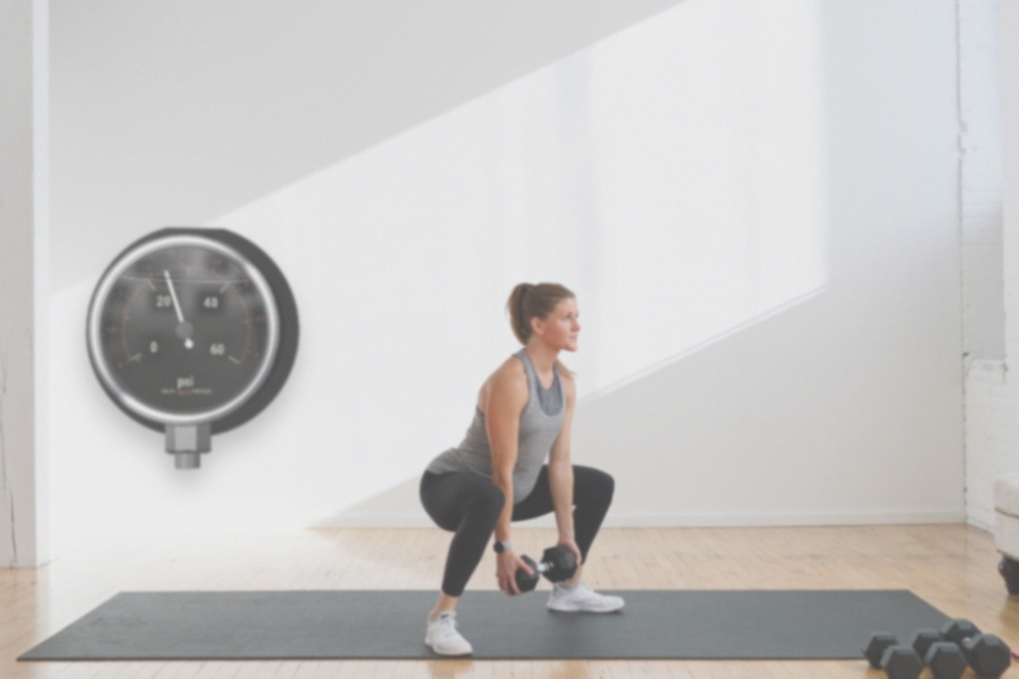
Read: 25,psi
